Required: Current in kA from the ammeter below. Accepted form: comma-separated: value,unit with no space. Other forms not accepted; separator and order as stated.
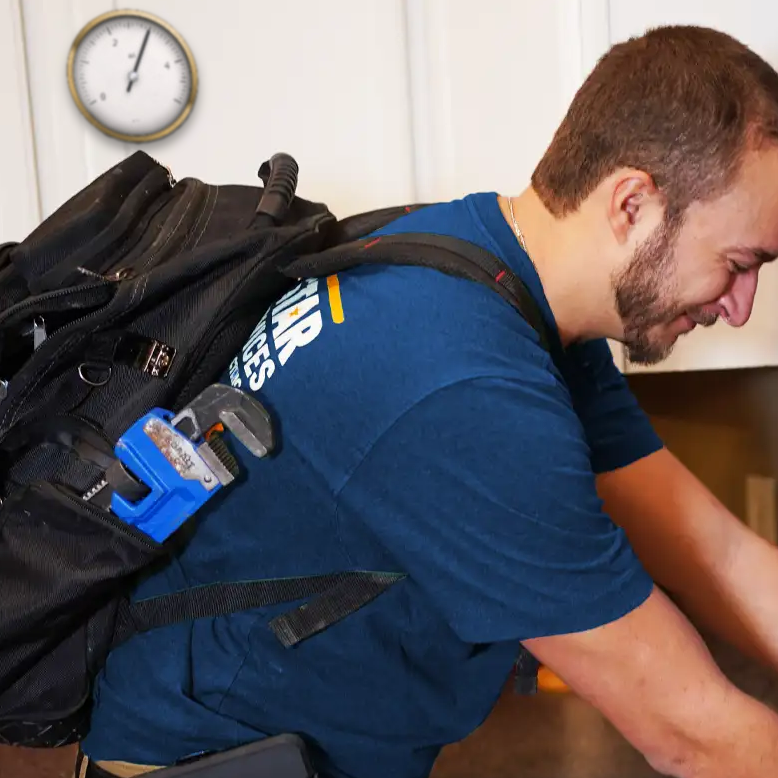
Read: 3,kA
